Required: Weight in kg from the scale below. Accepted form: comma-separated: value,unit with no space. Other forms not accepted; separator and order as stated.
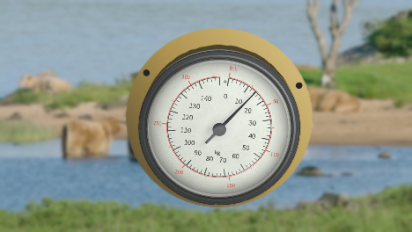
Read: 14,kg
